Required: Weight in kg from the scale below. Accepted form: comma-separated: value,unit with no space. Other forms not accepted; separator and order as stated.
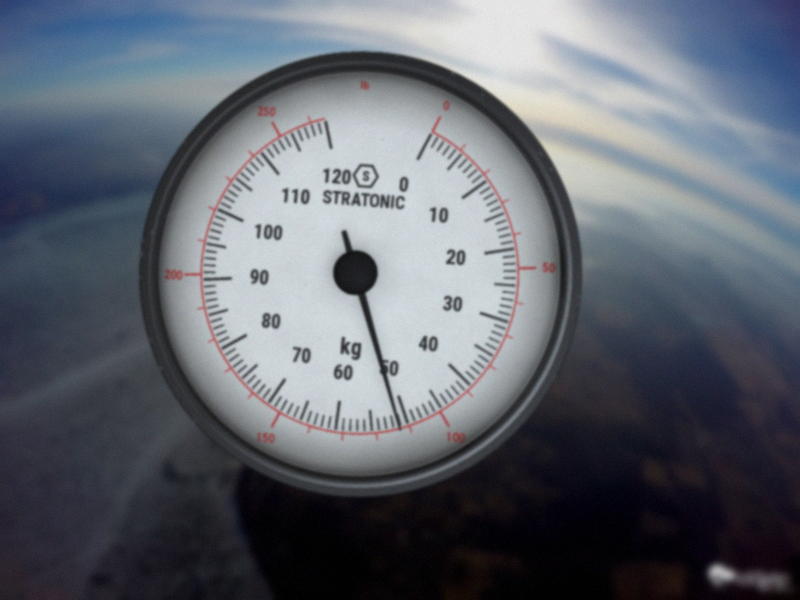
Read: 51,kg
